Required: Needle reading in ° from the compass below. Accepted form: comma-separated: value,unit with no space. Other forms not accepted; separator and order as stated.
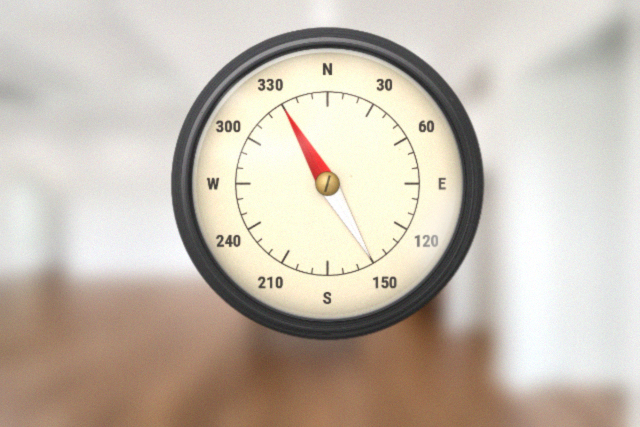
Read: 330,°
